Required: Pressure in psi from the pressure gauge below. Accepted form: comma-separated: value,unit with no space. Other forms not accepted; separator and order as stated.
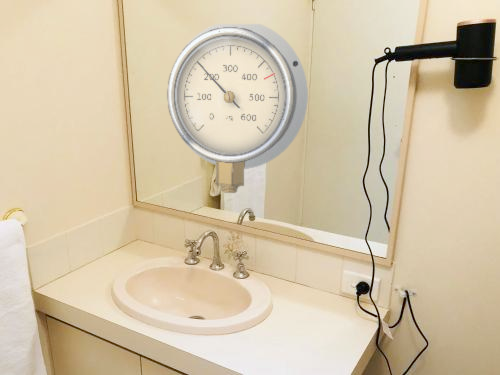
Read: 200,psi
